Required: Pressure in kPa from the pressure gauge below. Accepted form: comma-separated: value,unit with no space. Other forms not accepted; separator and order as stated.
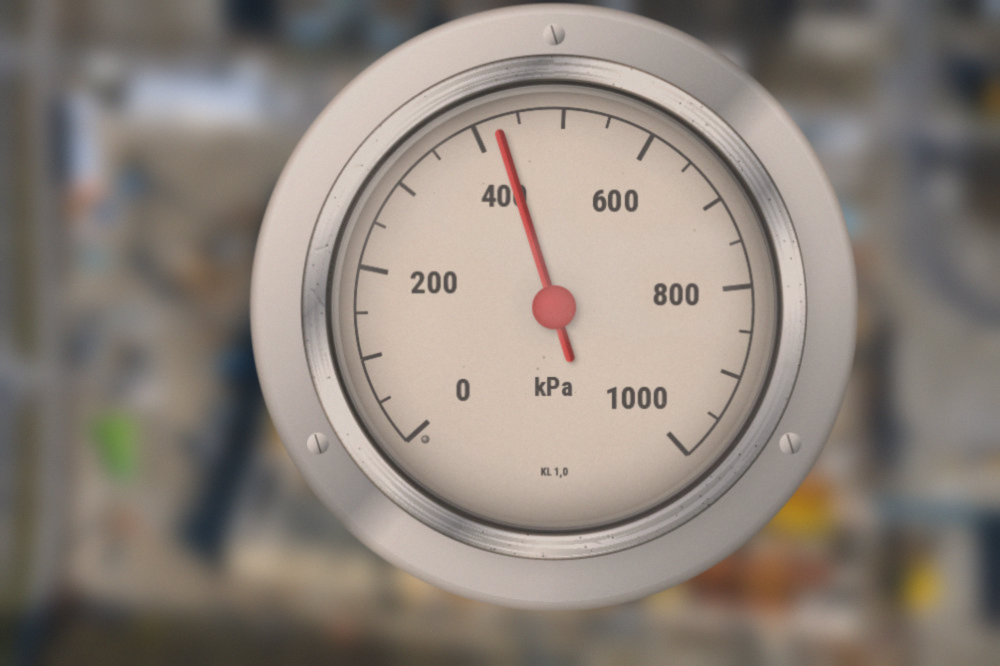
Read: 425,kPa
